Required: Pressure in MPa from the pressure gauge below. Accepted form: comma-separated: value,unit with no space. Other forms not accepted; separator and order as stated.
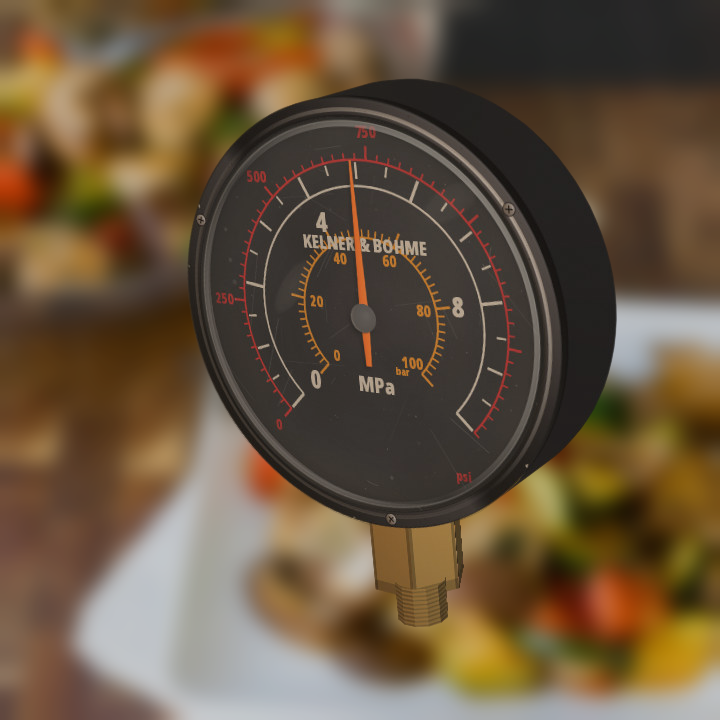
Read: 5,MPa
